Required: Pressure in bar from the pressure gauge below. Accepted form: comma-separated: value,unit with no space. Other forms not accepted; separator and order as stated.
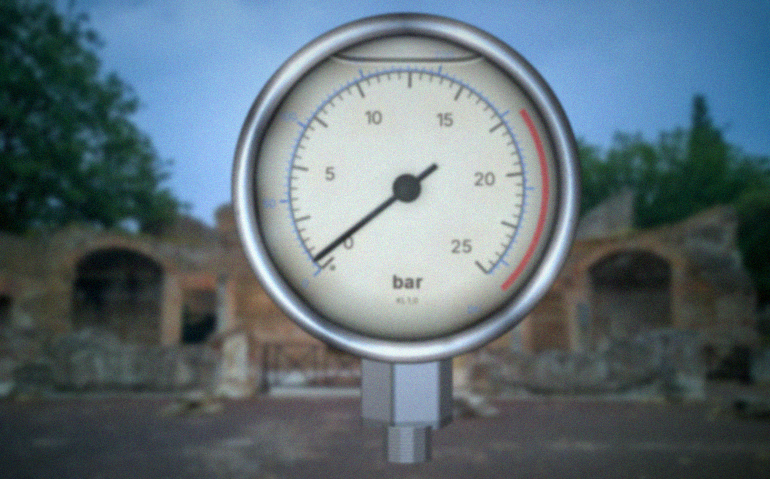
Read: 0.5,bar
